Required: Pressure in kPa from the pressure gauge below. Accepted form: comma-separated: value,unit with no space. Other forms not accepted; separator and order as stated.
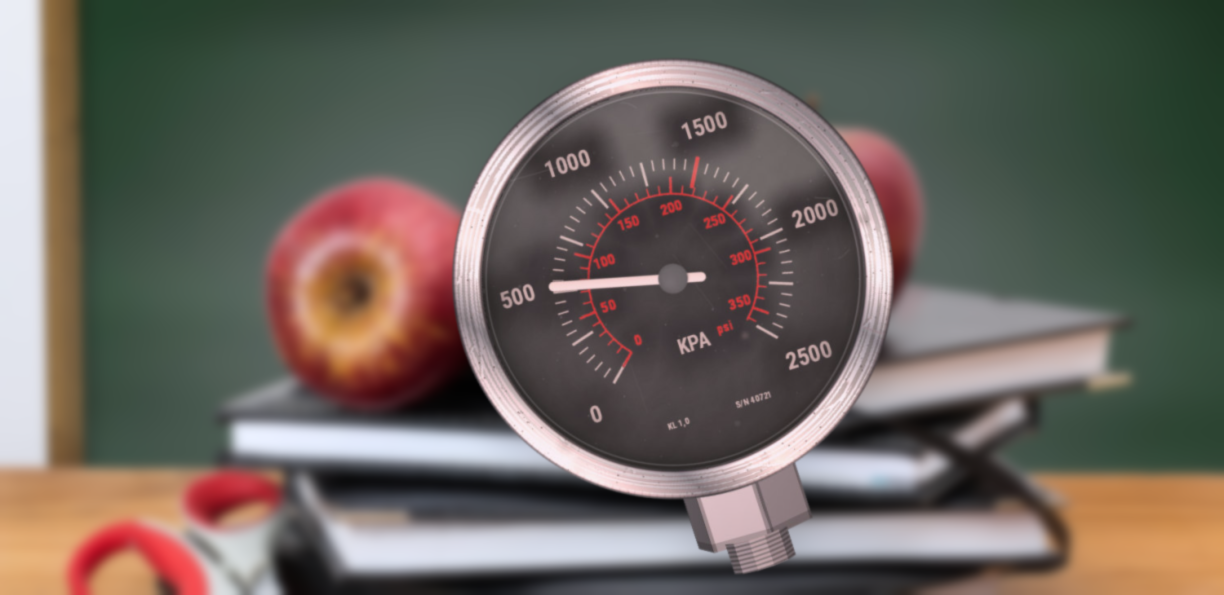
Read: 525,kPa
